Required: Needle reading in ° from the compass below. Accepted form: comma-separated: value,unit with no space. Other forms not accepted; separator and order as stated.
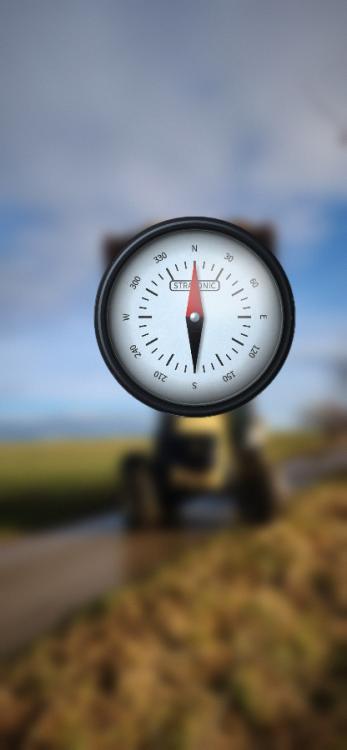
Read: 0,°
